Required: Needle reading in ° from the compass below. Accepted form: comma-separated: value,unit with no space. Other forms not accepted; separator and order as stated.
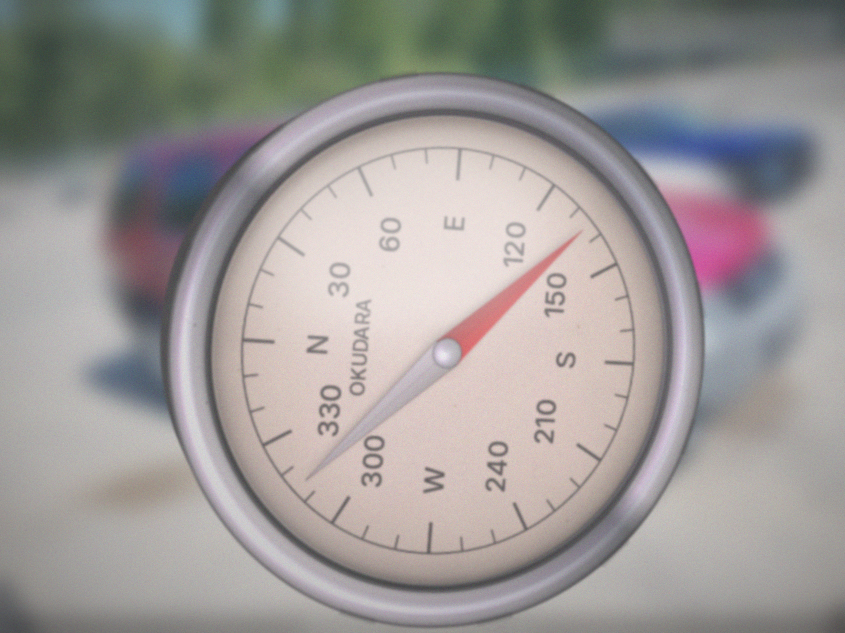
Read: 135,°
